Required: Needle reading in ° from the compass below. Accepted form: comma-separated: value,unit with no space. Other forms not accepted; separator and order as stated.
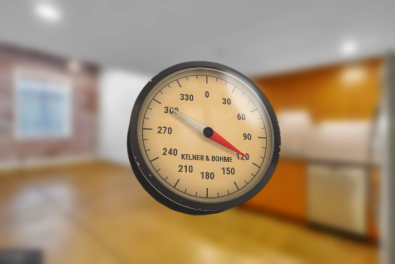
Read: 120,°
